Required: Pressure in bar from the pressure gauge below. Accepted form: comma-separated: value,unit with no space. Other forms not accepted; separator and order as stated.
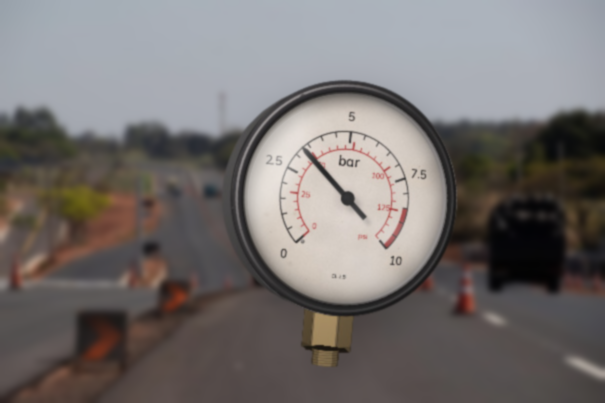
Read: 3.25,bar
